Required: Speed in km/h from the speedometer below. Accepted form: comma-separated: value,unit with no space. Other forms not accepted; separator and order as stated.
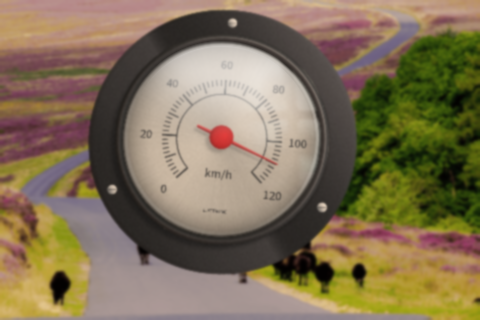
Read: 110,km/h
